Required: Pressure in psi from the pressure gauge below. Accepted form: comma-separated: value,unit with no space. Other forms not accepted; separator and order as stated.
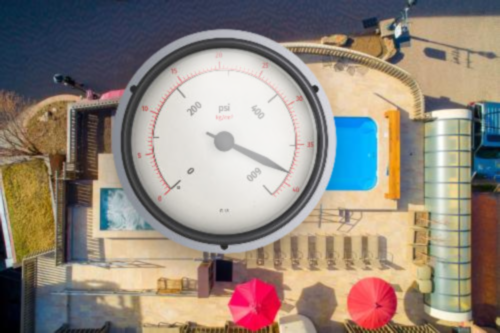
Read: 550,psi
